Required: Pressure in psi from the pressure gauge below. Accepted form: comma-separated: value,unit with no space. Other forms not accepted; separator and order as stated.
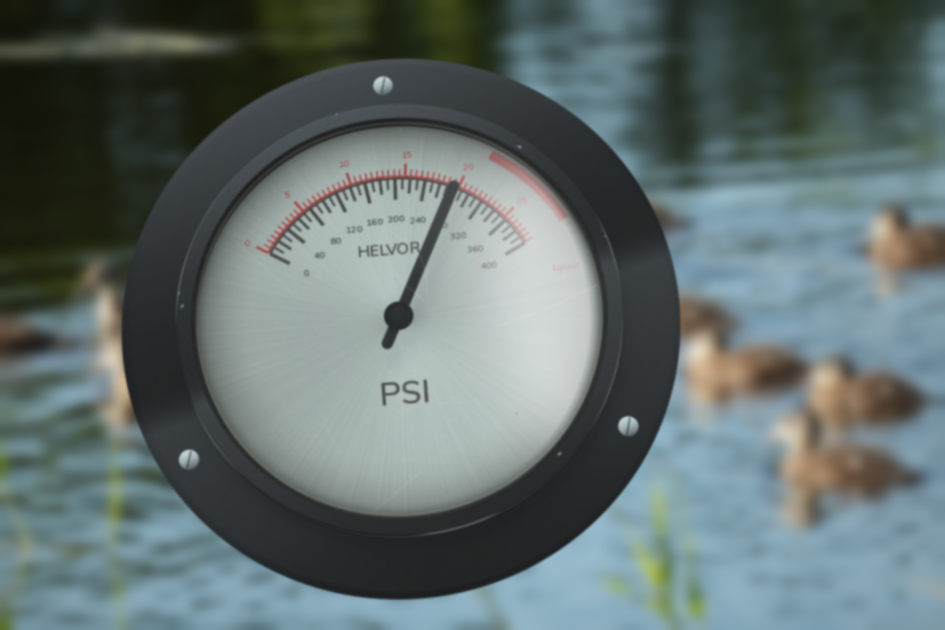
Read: 280,psi
